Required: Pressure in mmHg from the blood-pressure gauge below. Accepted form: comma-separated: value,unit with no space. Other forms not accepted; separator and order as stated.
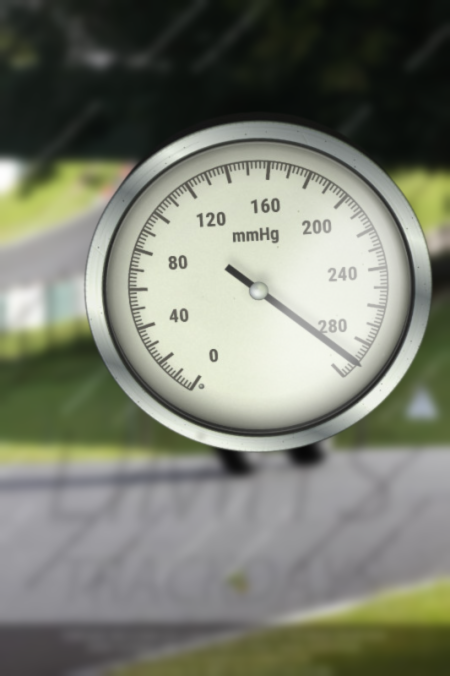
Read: 290,mmHg
